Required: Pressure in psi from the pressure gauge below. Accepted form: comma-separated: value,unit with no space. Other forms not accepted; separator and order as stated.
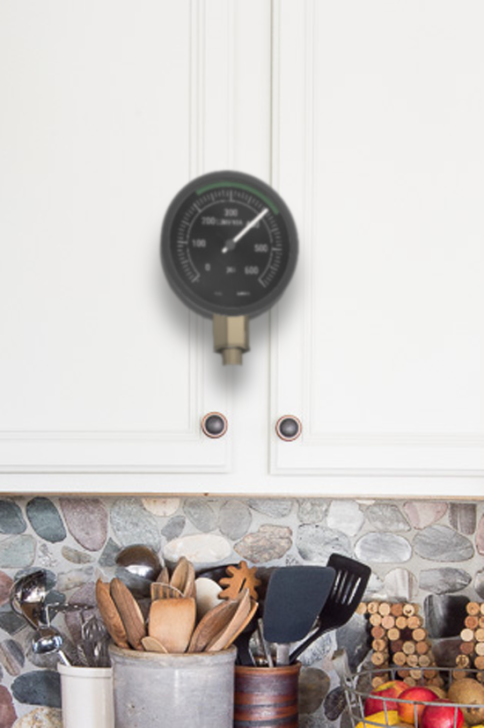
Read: 400,psi
